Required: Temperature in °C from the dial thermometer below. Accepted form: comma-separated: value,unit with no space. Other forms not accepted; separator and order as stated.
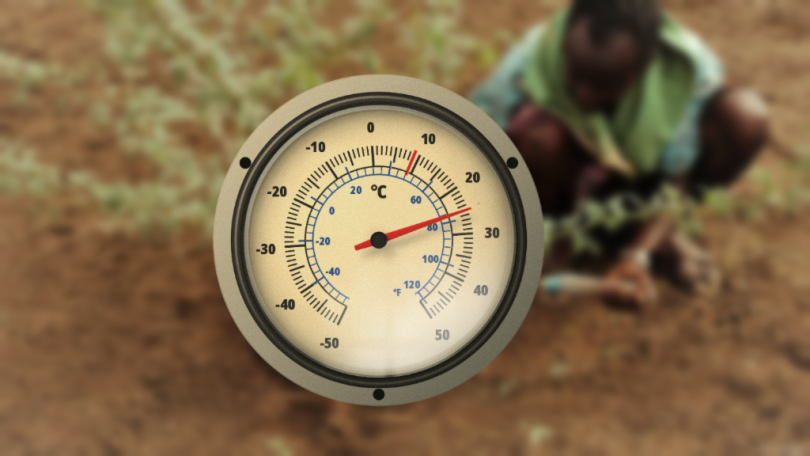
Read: 25,°C
